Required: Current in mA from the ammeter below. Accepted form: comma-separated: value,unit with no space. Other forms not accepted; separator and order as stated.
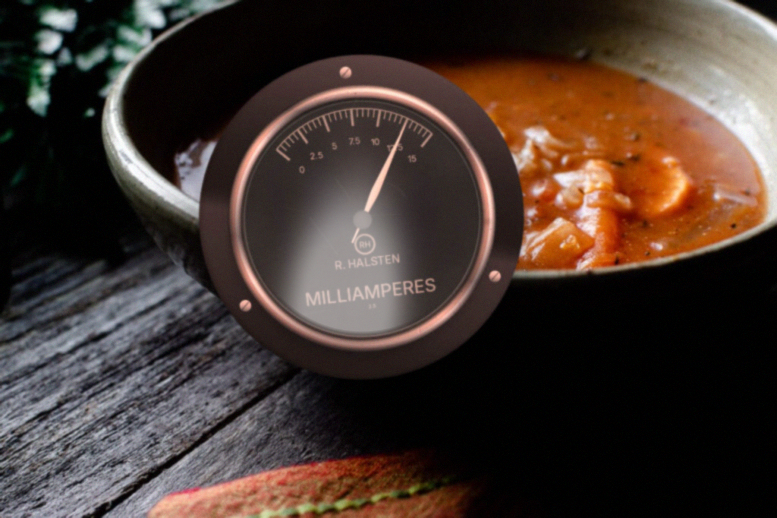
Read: 12.5,mA
